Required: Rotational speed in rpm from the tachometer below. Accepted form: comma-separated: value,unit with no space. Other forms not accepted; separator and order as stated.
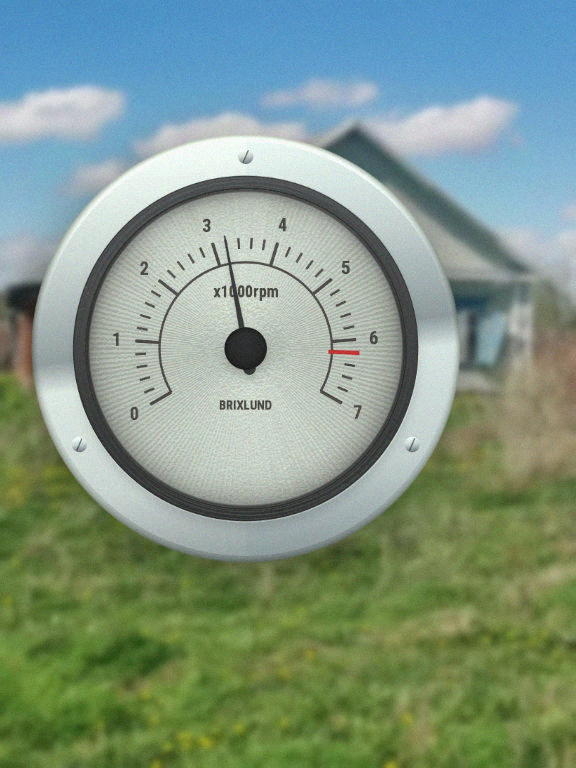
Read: 3200,rpm
